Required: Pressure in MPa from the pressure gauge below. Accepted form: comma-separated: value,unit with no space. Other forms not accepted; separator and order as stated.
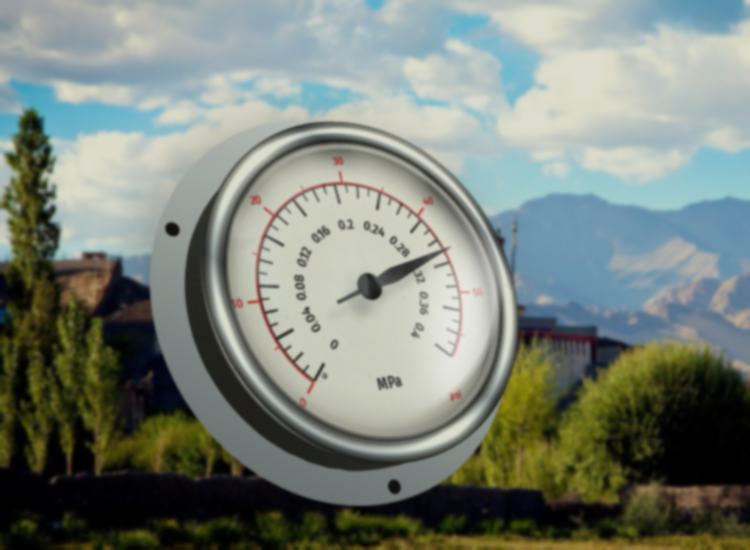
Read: 0.31,MPa
